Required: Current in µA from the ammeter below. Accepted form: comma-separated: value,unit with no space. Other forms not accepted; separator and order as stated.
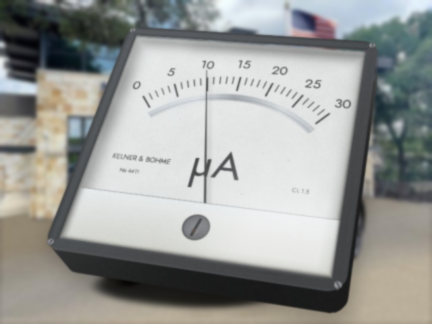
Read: 10,µA
